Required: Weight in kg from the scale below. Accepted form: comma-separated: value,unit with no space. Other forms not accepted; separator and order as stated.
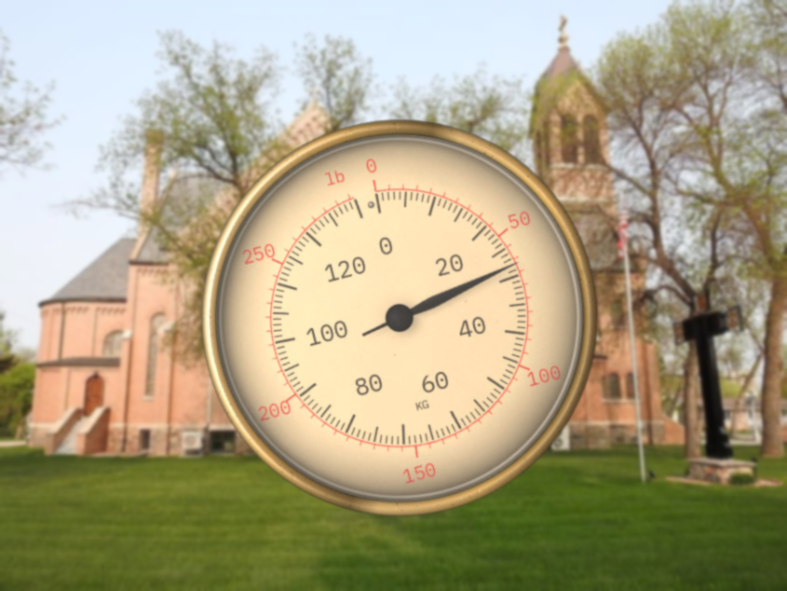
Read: 28,kg
